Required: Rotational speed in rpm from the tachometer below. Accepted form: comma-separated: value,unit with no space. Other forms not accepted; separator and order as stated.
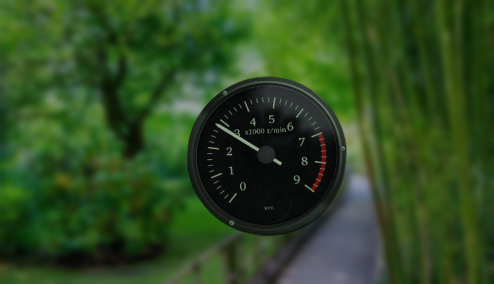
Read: 2800,rpm
